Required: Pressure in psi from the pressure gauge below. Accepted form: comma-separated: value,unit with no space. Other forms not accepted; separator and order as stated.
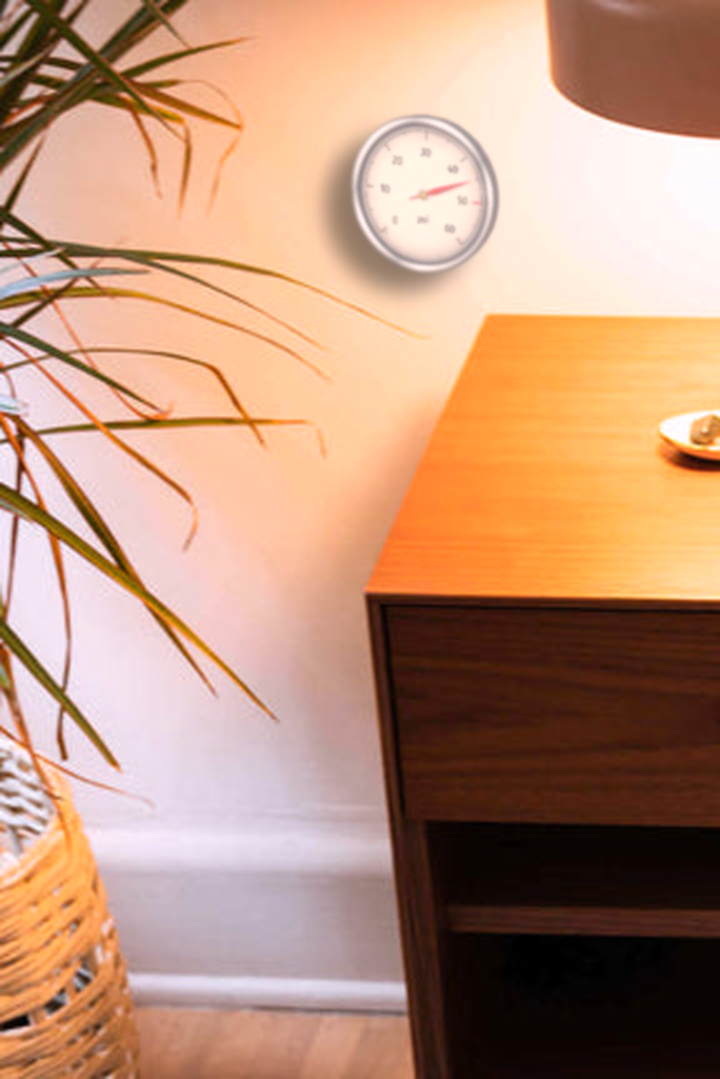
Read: 45,psi
